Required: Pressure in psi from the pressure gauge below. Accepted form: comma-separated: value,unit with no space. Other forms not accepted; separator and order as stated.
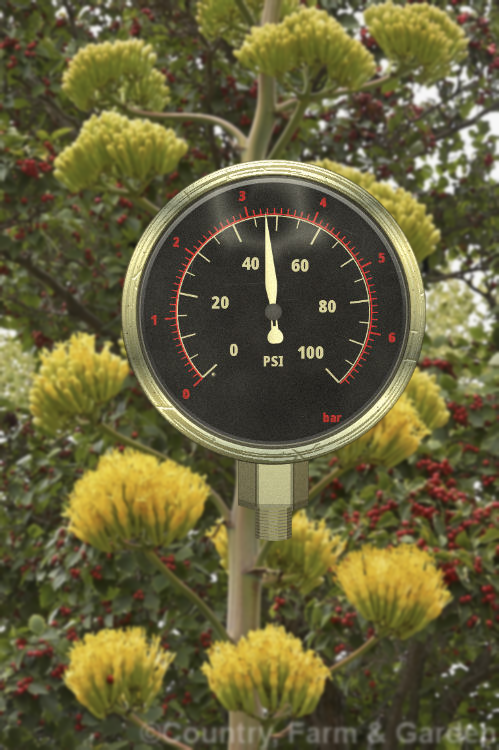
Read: 47.5,psi
